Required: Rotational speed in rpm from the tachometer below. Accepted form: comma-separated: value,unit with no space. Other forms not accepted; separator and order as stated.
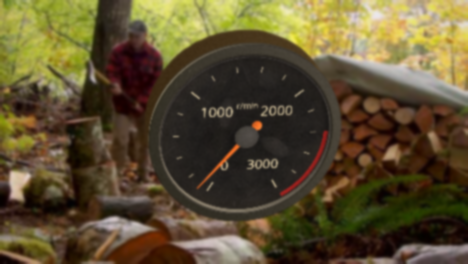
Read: 100,rpm
